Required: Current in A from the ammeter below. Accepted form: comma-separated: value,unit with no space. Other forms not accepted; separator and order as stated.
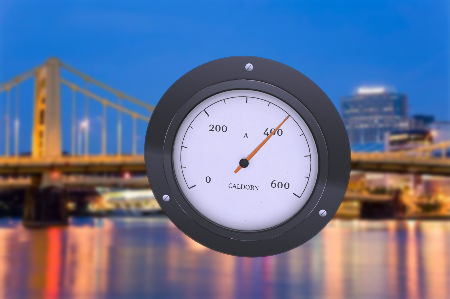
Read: 400,A
